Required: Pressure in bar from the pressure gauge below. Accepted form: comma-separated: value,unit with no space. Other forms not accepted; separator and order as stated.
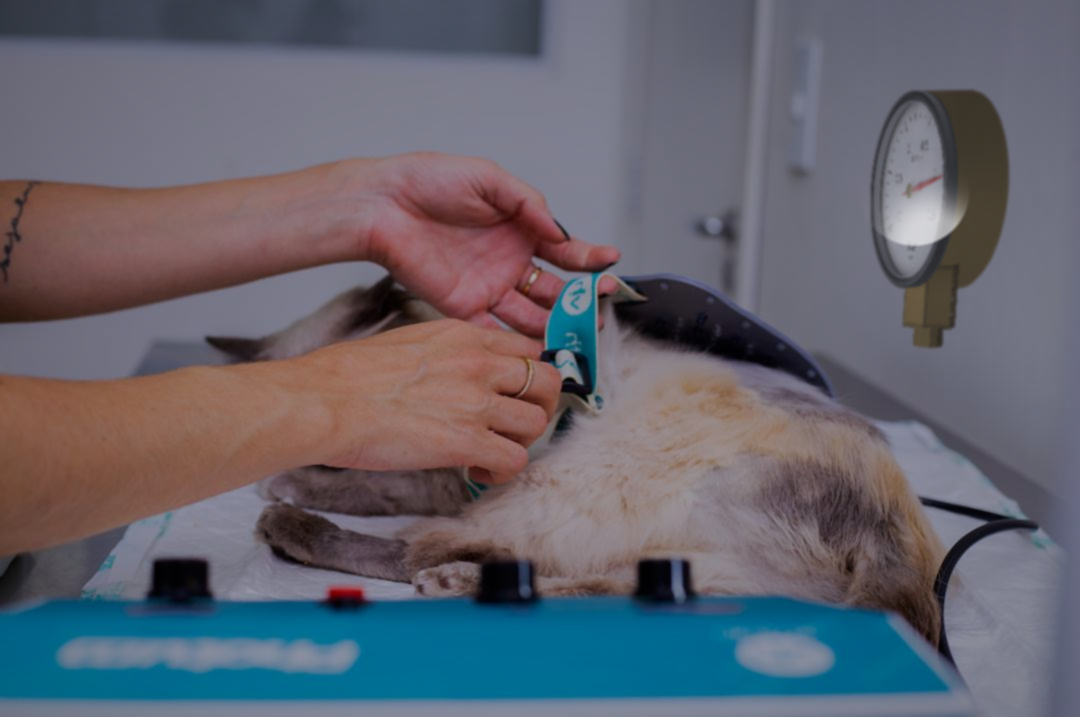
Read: 1.1,bar
